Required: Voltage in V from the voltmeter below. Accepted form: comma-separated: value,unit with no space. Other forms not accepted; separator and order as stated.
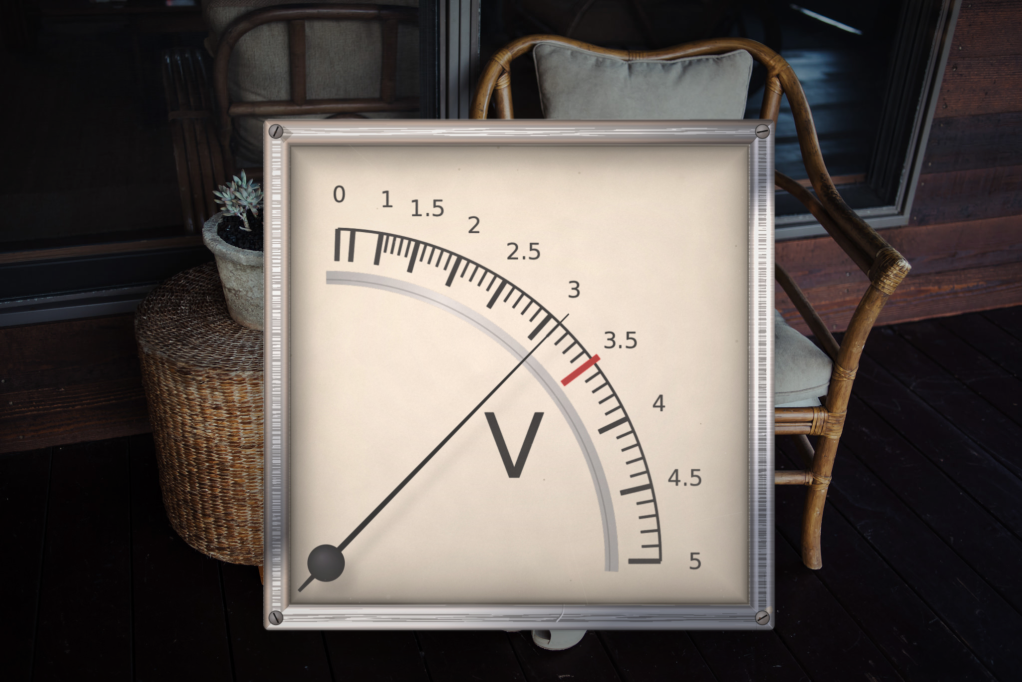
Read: 3.1,V
